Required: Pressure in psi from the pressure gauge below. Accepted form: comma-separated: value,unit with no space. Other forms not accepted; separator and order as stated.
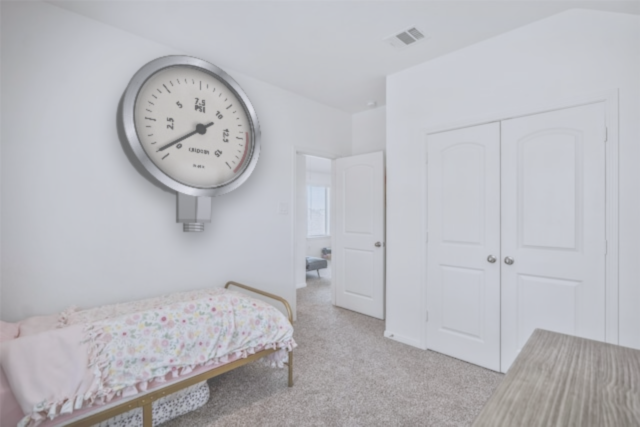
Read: 0.5,psi
